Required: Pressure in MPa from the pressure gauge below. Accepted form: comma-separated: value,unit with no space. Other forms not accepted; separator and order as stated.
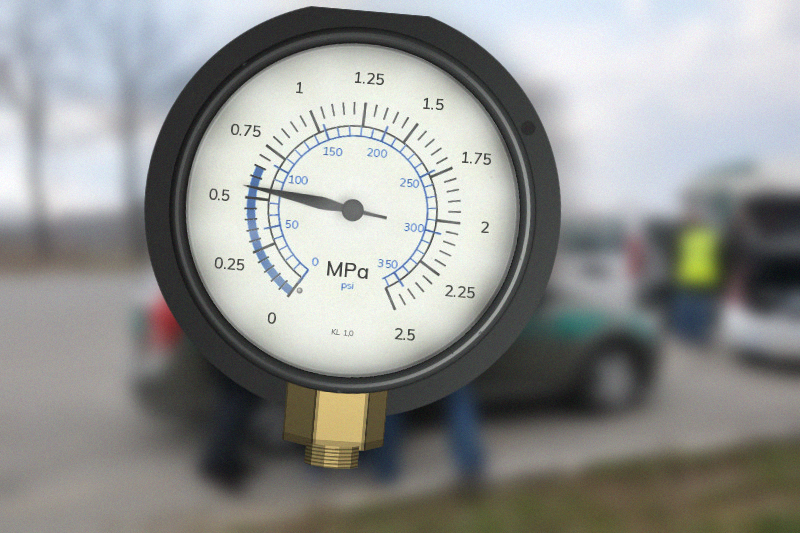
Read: 0.55,MPa
